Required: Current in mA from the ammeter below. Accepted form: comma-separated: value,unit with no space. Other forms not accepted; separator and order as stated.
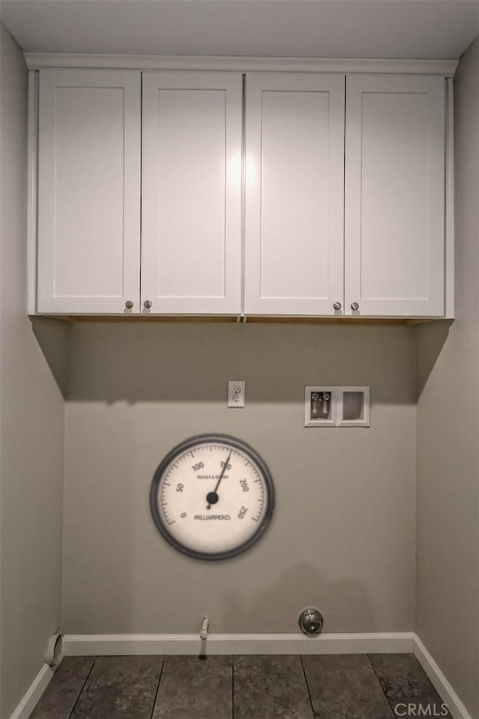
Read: 150,mA
